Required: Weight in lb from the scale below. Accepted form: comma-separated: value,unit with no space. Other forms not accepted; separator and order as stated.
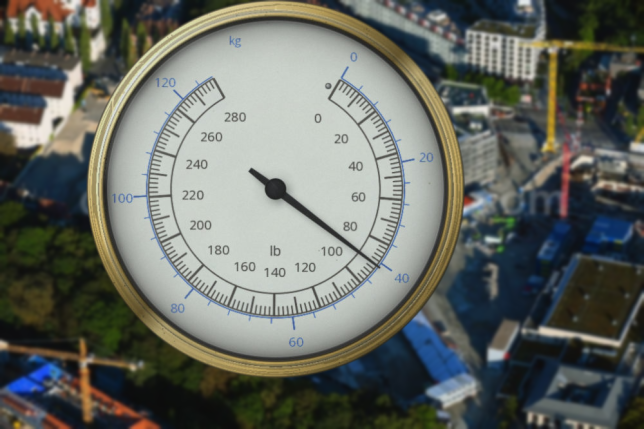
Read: 90,lb
